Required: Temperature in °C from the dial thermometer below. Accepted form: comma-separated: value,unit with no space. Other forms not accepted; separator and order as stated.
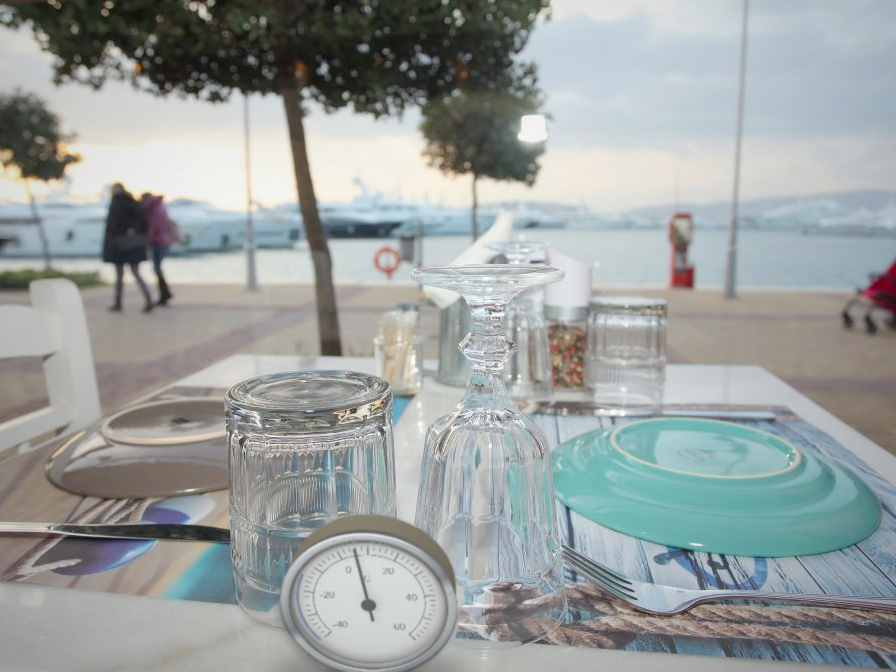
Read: 6,°C
